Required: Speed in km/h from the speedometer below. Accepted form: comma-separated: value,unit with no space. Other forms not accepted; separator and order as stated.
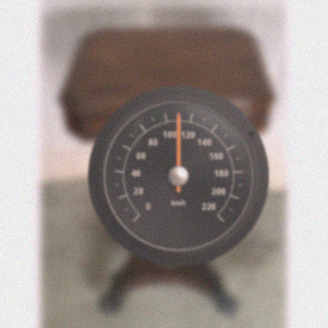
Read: 110,km/h
